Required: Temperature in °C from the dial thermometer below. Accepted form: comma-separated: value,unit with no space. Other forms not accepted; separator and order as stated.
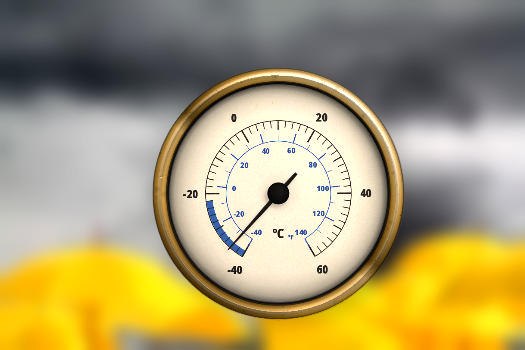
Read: -36,°C
